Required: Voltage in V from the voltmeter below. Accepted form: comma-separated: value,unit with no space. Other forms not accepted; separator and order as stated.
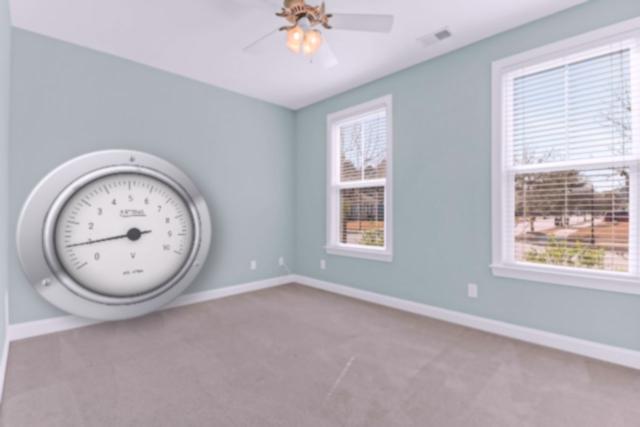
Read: 1,V
